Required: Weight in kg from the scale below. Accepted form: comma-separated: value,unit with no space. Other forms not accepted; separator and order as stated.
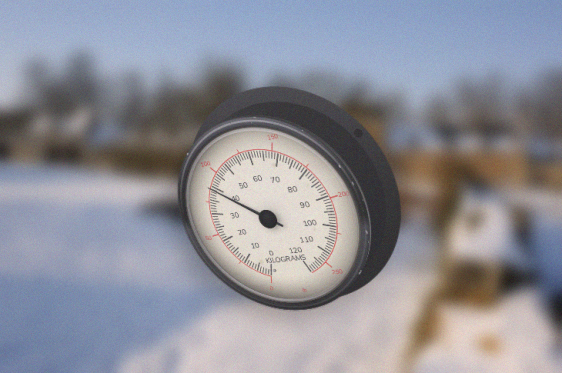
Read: 40,kg
